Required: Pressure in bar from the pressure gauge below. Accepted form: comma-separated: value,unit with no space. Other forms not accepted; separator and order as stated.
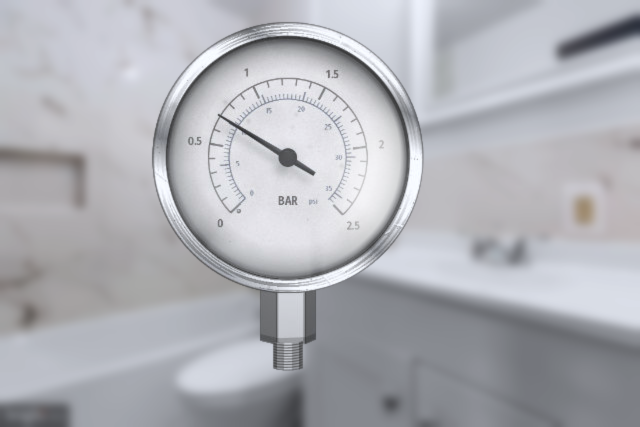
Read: 0.7,bar
